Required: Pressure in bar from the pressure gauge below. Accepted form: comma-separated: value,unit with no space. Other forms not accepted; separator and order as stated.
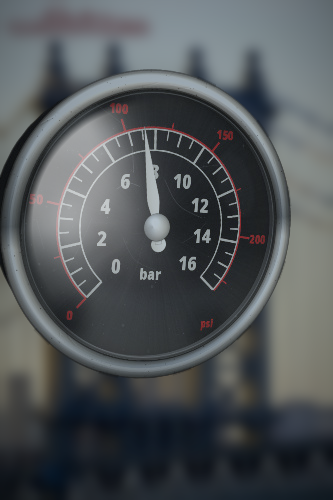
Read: 7.5,bar
